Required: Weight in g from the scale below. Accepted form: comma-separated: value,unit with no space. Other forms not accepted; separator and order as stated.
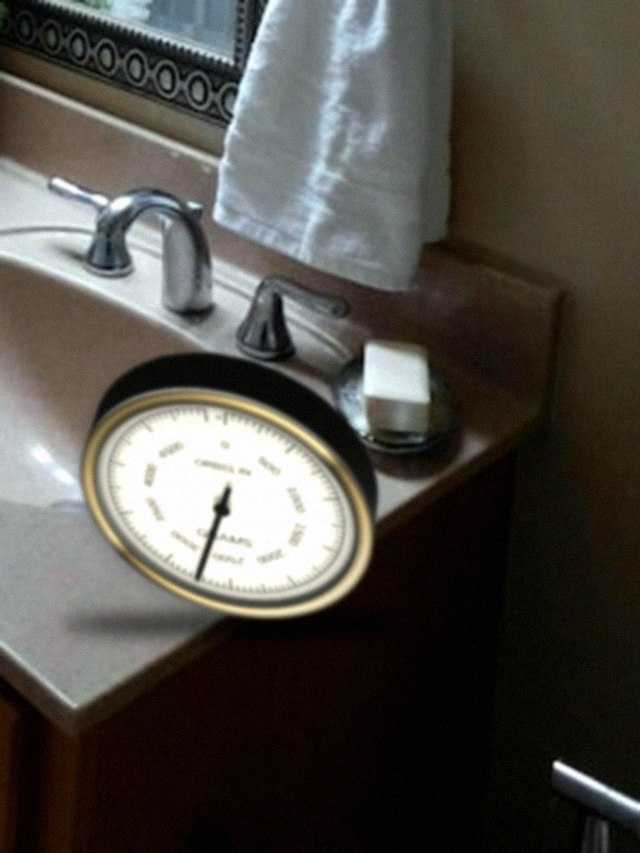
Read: 2750,g
